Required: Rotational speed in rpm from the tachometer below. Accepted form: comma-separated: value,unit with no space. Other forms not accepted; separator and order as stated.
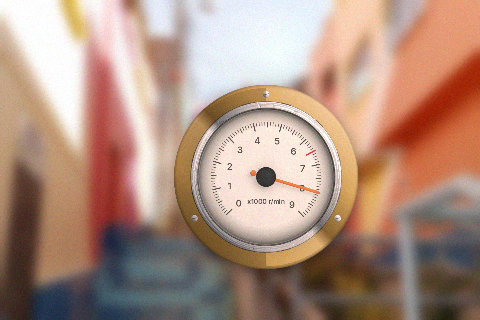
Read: 8000,rpm
